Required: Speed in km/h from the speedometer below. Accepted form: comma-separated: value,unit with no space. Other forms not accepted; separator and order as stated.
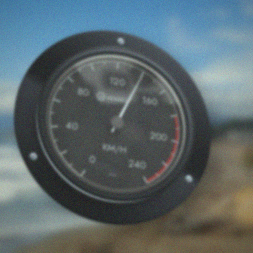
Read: 140,km/h
